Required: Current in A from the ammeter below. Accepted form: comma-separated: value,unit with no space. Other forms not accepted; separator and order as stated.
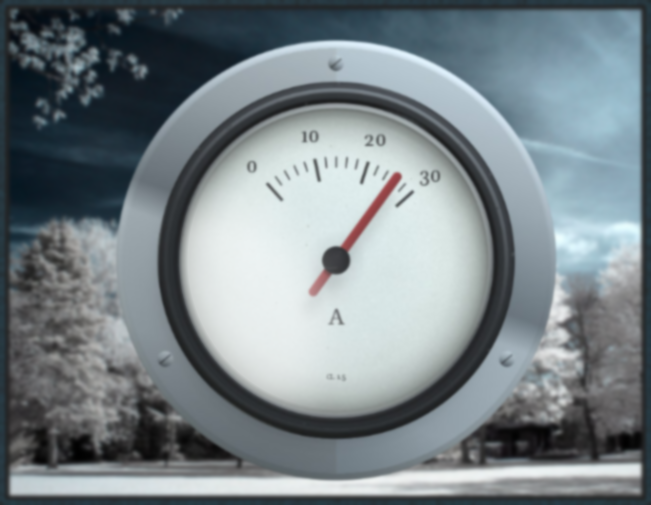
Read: 26,A
